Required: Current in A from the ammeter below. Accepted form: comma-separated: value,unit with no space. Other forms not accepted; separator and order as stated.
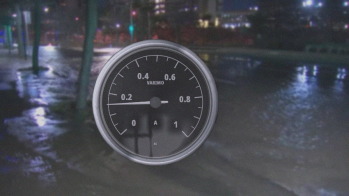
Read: 0.15,A
